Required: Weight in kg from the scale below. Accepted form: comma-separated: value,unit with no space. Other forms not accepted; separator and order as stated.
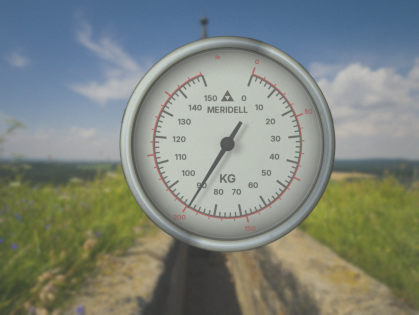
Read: 90,kg
